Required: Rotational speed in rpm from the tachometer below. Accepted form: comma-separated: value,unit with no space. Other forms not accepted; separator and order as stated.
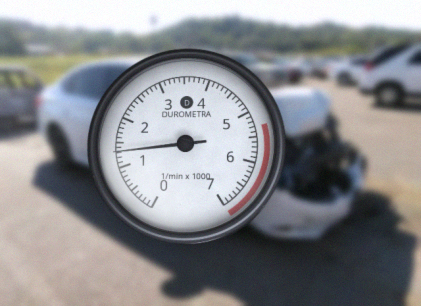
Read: 1300,rpm
